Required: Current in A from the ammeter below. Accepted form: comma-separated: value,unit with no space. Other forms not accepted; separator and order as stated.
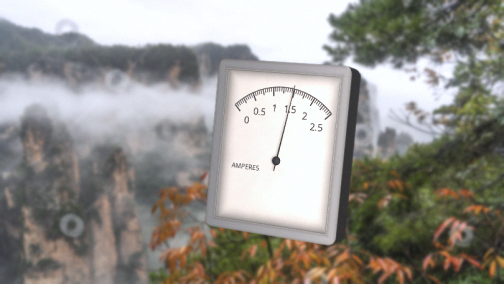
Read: 1.5,A
